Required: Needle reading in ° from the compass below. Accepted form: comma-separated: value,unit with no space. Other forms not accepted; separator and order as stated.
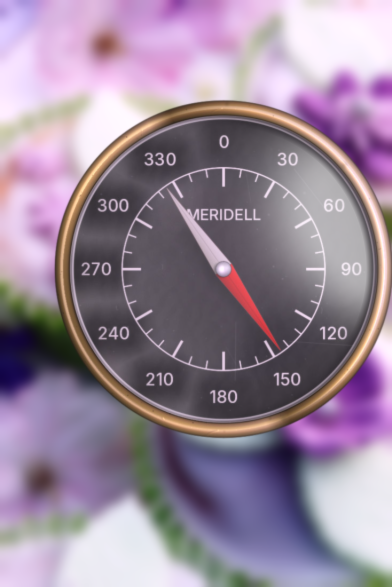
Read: 145,°
